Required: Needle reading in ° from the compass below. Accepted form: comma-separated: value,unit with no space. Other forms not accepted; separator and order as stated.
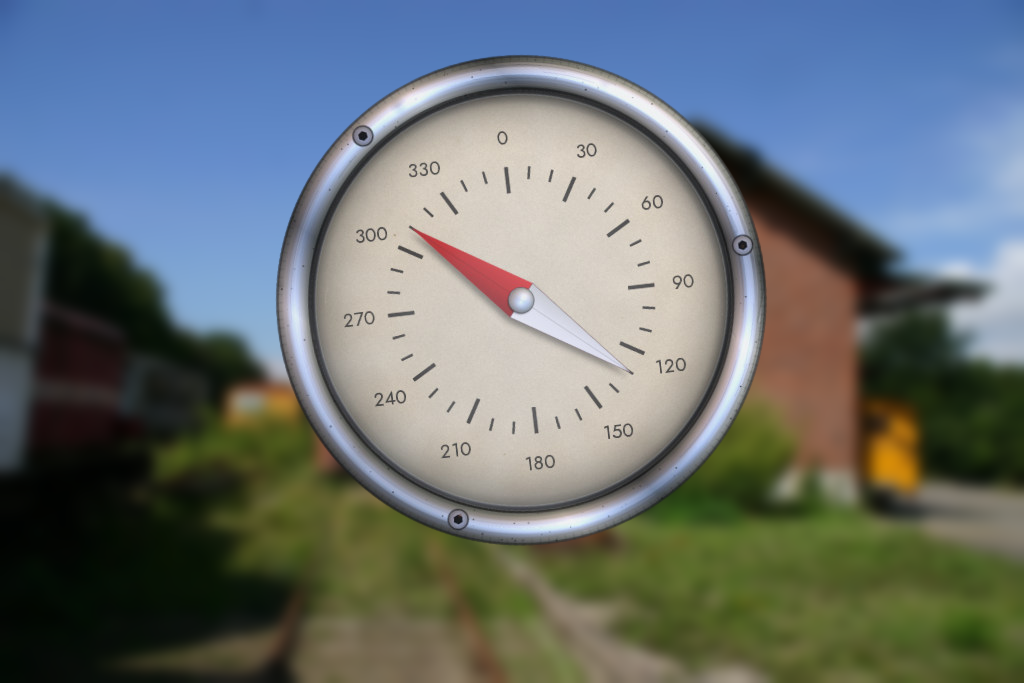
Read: 310,°
